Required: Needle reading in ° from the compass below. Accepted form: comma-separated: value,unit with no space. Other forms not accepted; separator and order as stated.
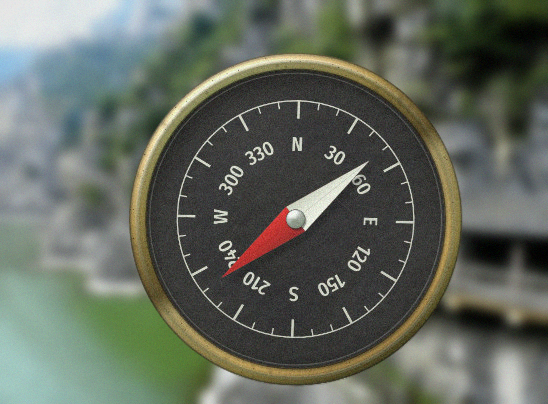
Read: 230,°
